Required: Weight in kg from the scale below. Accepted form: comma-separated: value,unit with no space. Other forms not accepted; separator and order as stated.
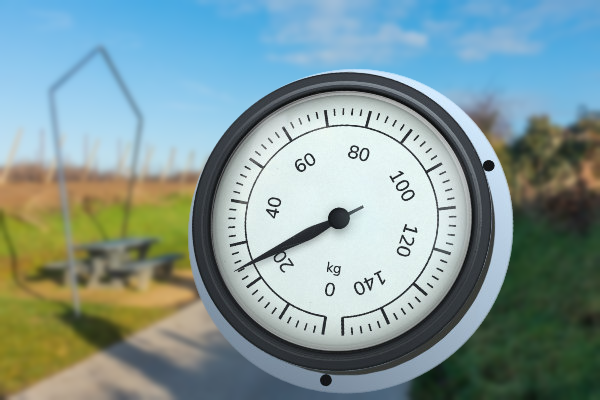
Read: 24,kg
